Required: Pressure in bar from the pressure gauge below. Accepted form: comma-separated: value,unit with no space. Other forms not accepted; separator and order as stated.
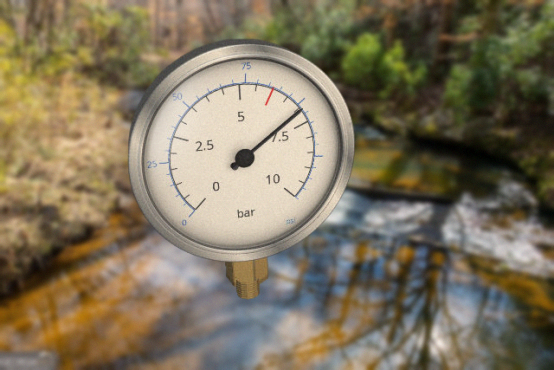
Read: 7,bar
